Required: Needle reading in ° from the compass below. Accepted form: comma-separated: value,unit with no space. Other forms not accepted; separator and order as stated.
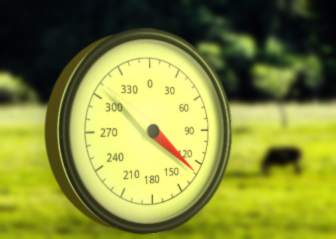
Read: 130,°
